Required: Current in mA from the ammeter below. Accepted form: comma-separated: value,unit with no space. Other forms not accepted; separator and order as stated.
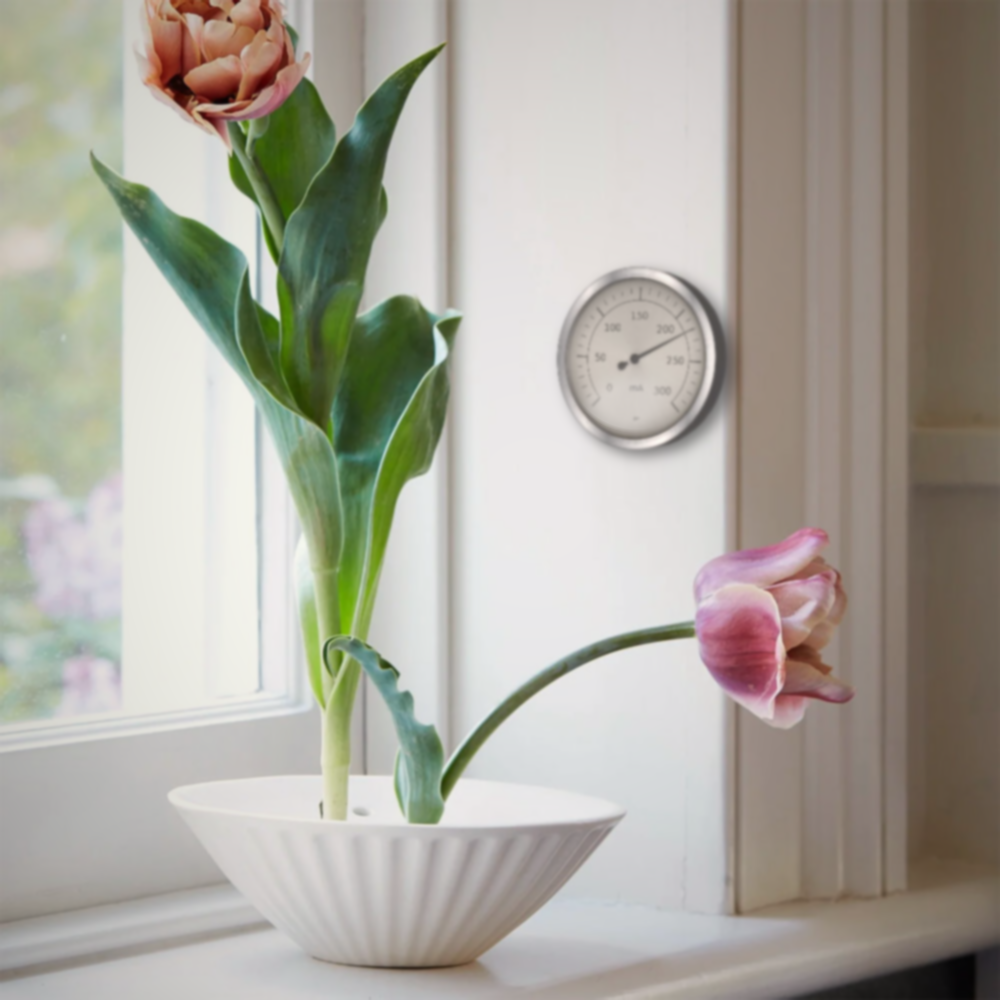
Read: 220,mA
